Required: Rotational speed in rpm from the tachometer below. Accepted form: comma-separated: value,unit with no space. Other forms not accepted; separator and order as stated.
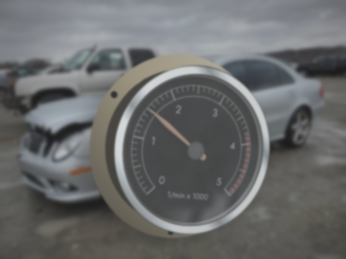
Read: 1500,rpm
